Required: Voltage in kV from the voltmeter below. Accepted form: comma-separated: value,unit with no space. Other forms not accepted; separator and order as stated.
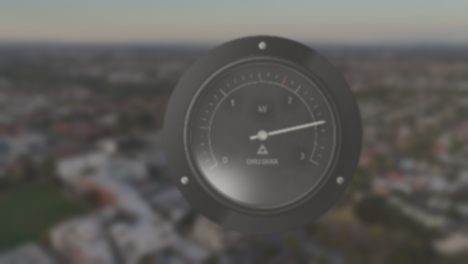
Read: 2.5,kV
